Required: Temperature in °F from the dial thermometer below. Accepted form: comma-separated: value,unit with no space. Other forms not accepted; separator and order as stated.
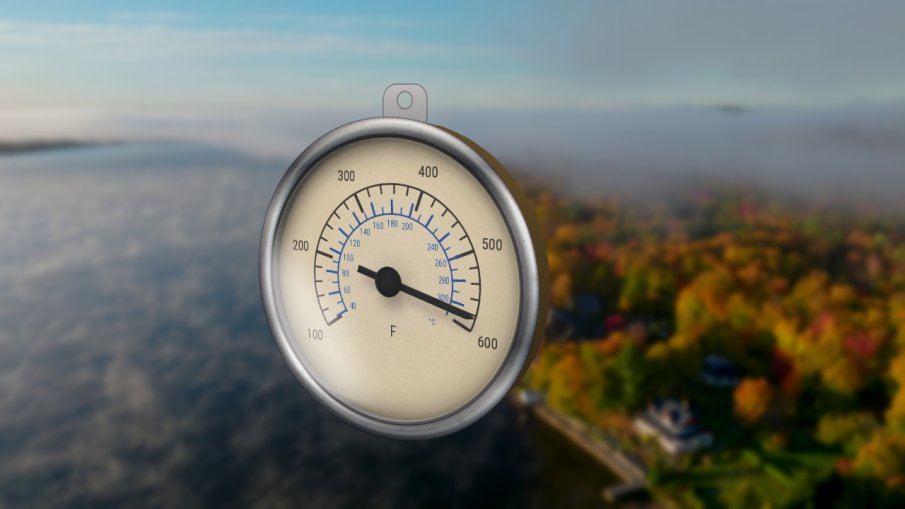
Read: 580,°F
